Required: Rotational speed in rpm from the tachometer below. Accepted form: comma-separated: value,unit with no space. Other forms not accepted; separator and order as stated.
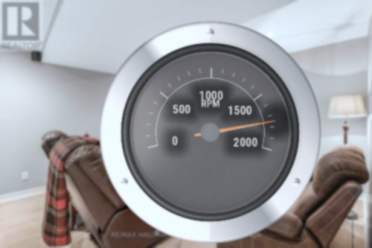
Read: 1750,rpm
